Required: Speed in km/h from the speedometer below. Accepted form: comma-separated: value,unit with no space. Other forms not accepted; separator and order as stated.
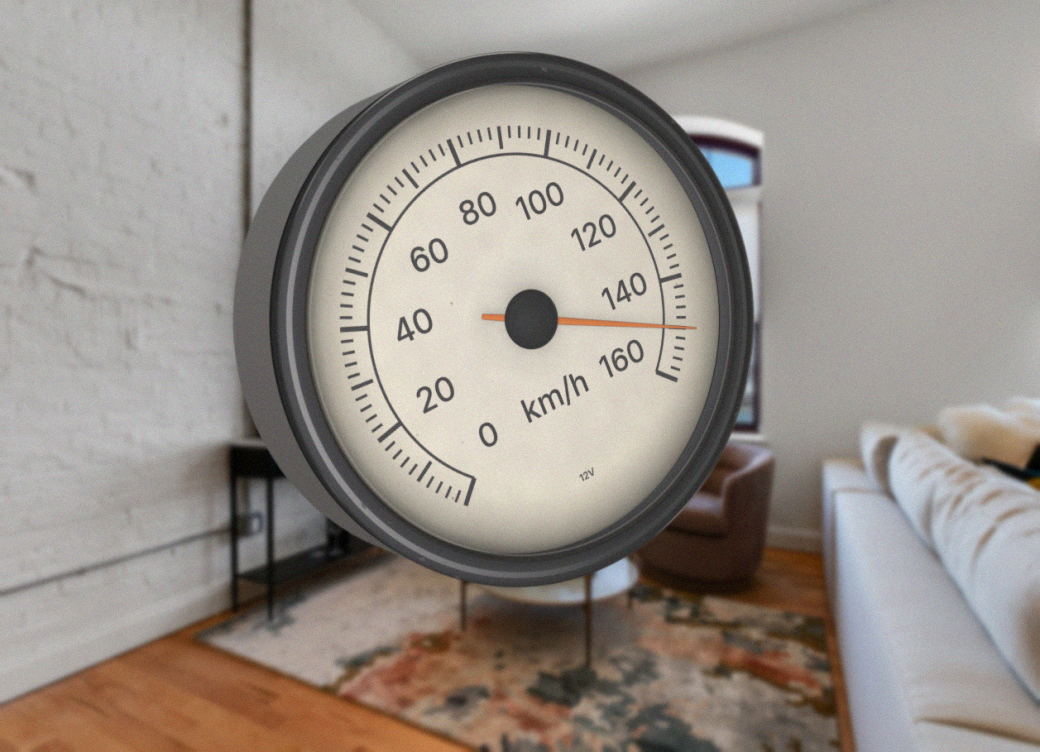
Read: 150,km/h
